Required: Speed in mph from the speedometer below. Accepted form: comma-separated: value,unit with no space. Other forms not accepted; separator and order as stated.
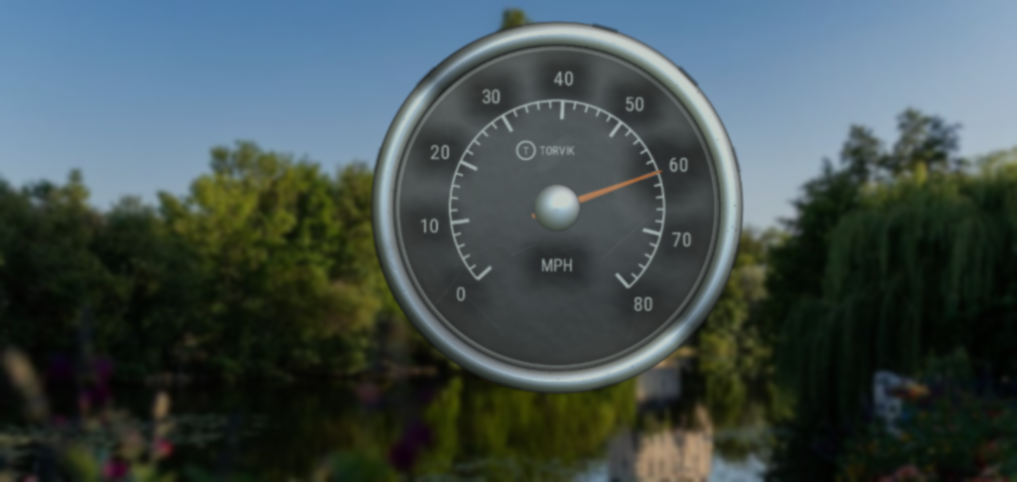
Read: 60,mph
